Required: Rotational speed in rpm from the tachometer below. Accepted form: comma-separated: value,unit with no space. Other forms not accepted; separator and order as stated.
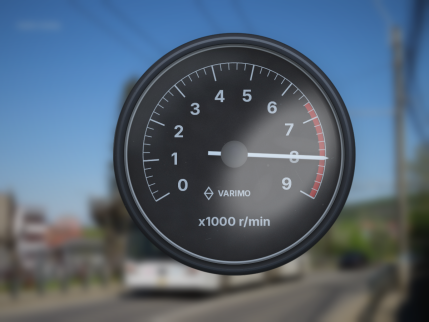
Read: 8000,rpm
